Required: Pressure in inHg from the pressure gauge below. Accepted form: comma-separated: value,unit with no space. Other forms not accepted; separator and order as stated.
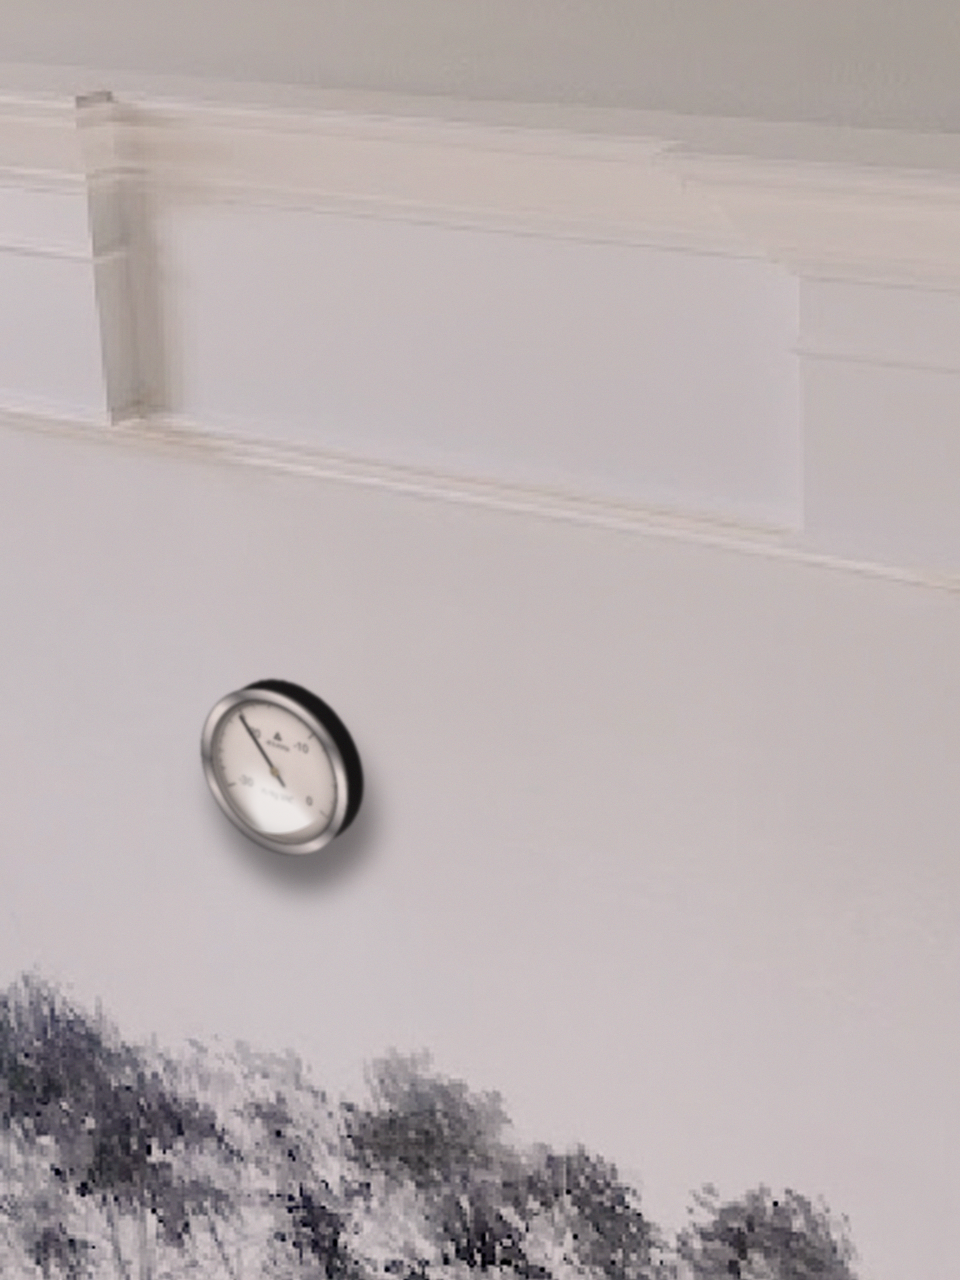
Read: -20,inHg
